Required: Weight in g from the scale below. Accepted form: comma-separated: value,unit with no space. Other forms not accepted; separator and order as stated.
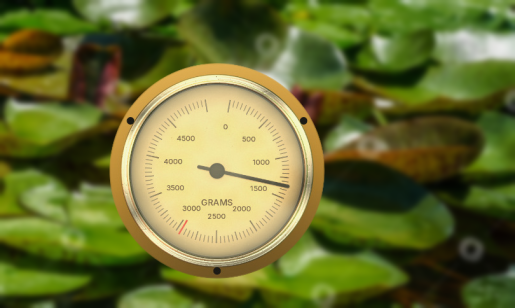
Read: 1350,g
